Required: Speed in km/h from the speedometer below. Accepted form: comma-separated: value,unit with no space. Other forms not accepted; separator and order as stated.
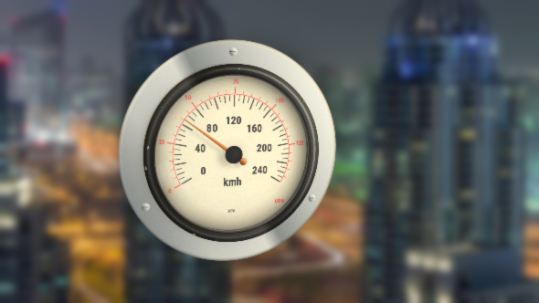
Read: 65,km/h
